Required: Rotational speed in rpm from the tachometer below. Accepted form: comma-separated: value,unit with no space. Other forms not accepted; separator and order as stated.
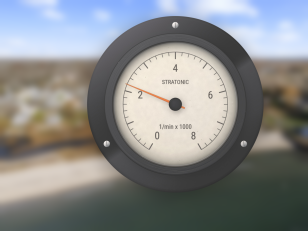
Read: 2200,rpm
